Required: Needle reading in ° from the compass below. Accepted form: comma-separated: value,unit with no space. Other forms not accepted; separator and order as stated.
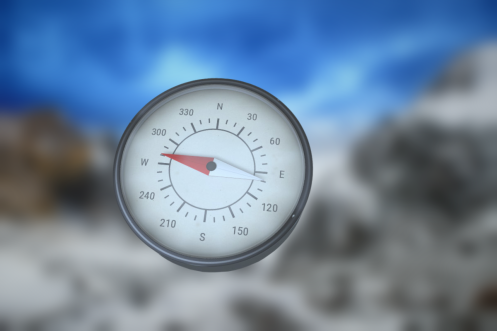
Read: 280,°
